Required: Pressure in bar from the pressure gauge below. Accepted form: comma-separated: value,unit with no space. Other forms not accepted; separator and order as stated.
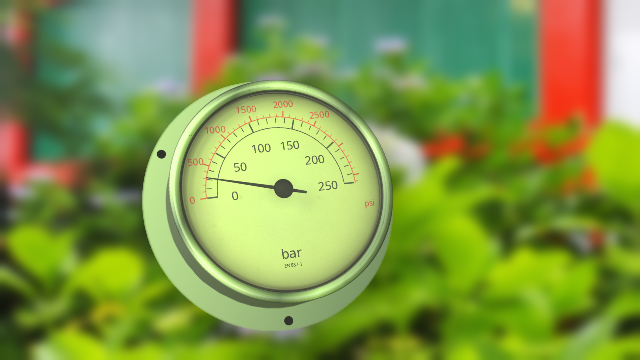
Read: 20,bar
